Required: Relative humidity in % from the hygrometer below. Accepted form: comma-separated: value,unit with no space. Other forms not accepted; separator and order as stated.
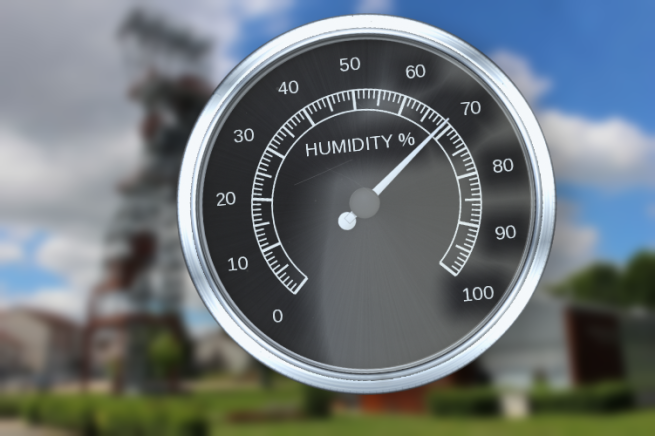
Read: 69,%
